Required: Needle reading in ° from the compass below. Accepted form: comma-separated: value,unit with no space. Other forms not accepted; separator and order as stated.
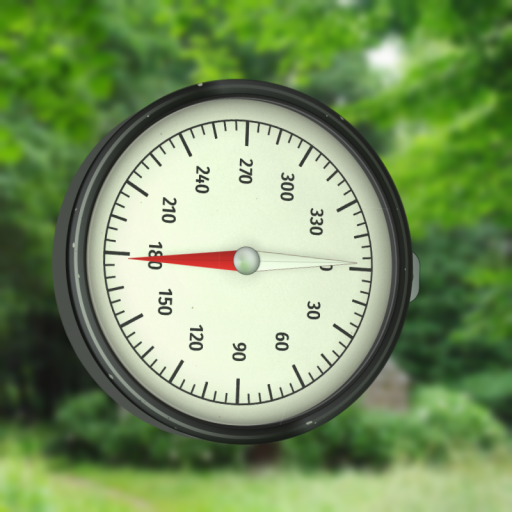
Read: 177.5,°
